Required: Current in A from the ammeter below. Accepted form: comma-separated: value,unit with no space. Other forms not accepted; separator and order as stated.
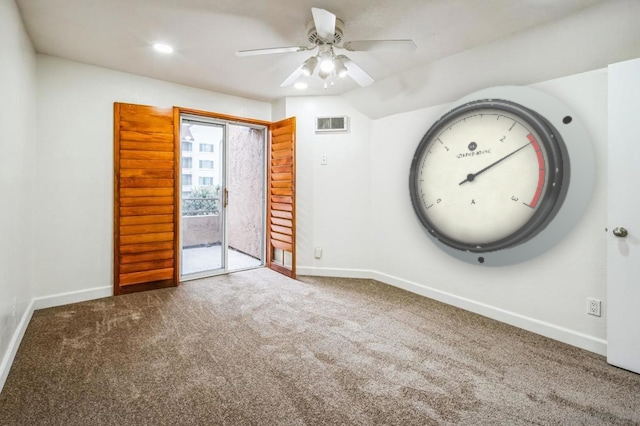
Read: 2.3,A
